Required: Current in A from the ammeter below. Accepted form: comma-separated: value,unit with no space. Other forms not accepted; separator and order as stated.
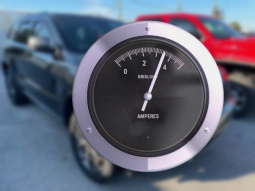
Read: 3.5,A
